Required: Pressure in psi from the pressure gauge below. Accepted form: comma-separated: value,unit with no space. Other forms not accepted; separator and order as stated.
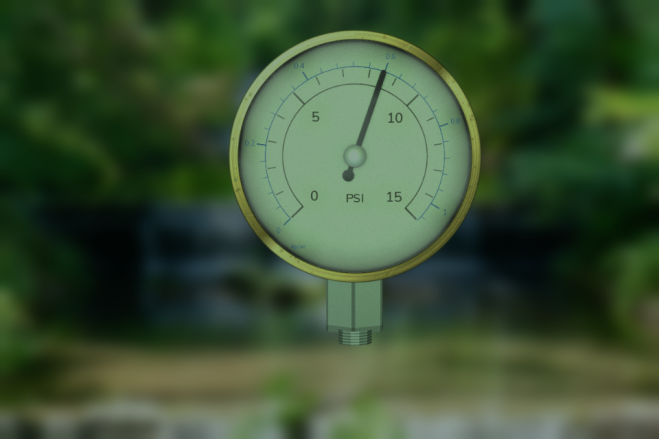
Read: 8.5,psi
